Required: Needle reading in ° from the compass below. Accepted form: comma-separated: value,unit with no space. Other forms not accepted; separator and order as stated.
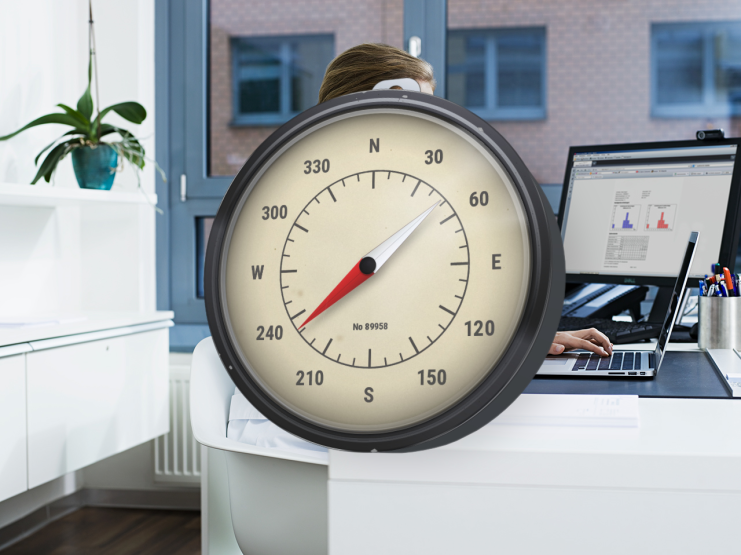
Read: 230,°
